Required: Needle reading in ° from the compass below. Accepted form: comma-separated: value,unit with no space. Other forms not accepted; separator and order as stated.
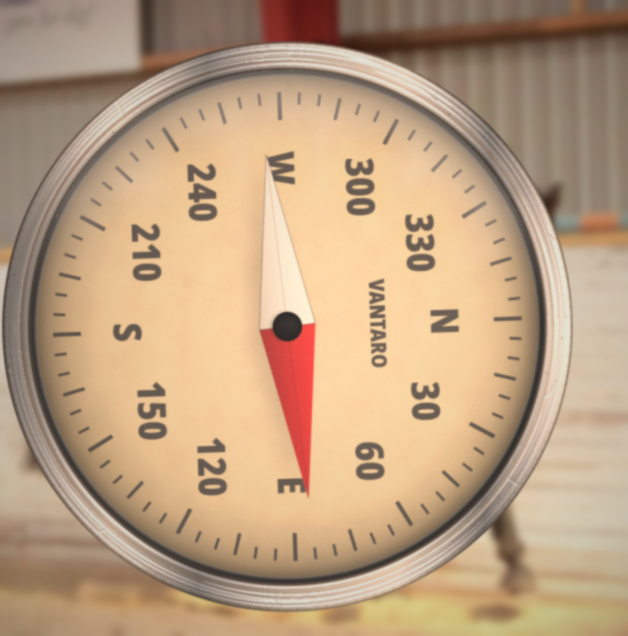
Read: 85,°
